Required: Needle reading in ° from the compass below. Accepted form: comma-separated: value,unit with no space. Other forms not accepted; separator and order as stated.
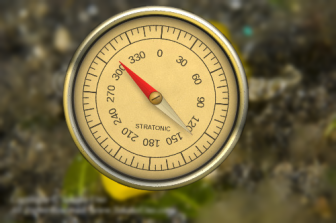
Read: 310,°
